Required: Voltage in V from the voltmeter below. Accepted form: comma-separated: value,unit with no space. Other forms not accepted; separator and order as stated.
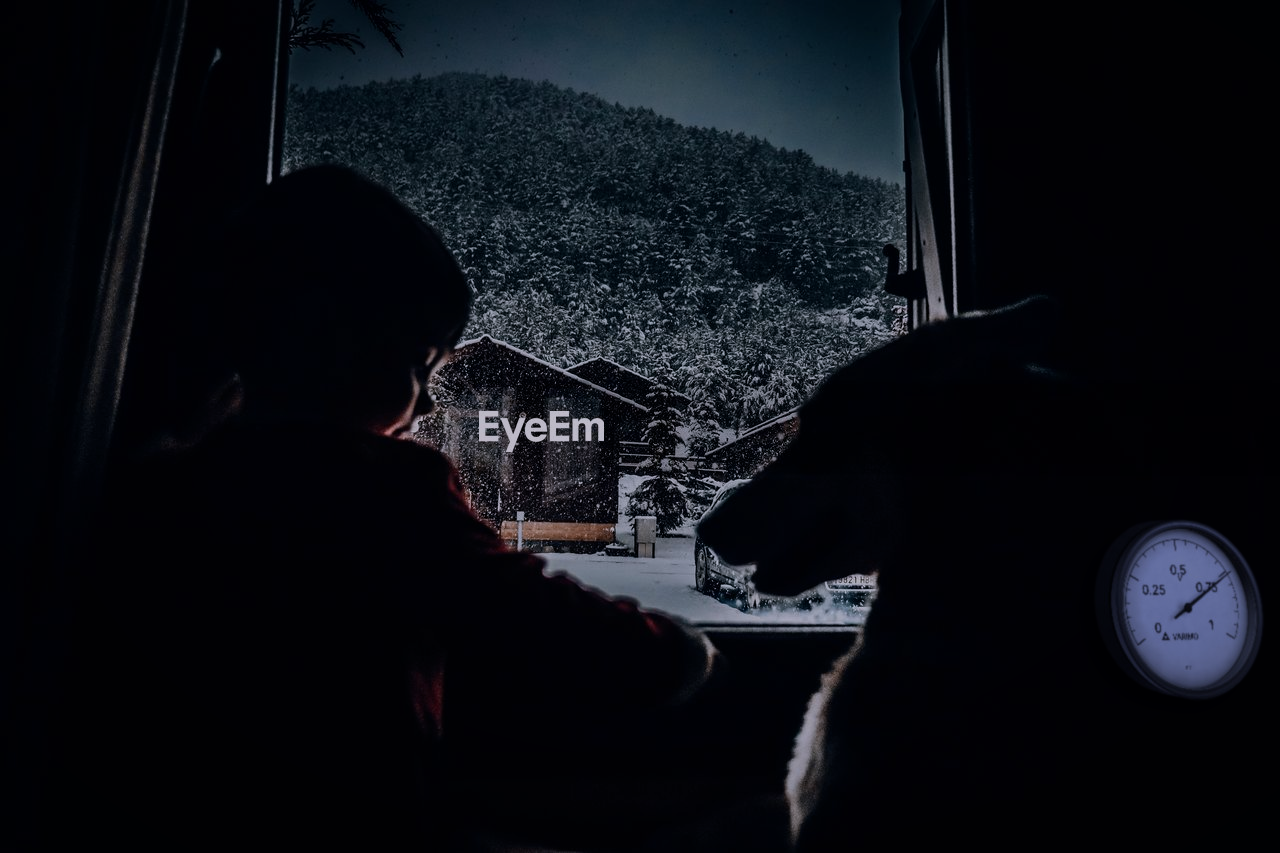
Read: 0.75,V
